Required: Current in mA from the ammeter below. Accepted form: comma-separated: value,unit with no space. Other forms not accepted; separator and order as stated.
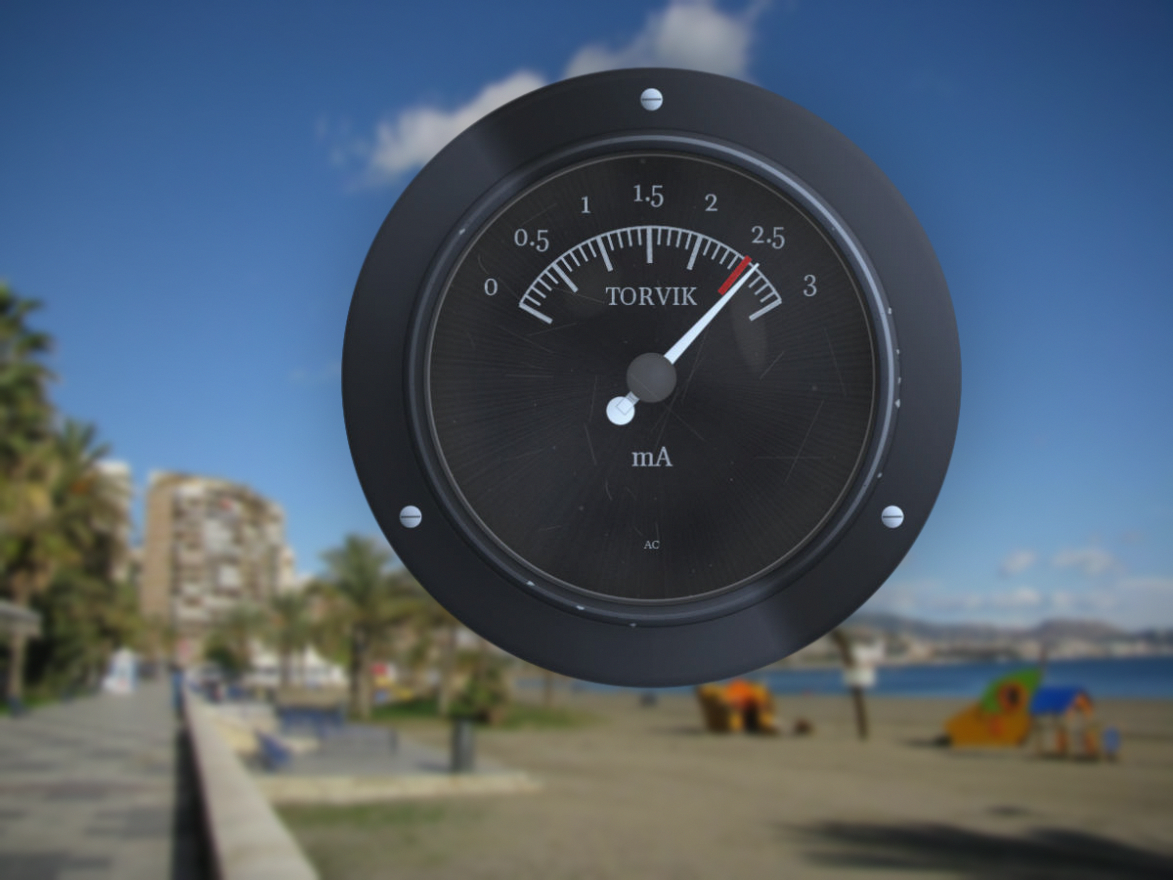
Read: 2.6,mA
